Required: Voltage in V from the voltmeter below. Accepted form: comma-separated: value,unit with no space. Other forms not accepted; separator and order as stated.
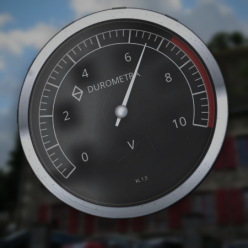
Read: 6.6,V
